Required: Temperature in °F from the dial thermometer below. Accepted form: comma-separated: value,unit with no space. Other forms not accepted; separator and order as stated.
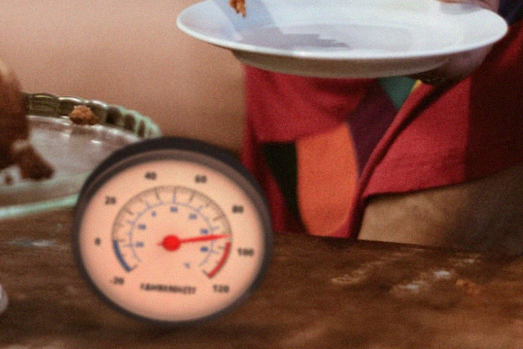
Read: 90,°F
